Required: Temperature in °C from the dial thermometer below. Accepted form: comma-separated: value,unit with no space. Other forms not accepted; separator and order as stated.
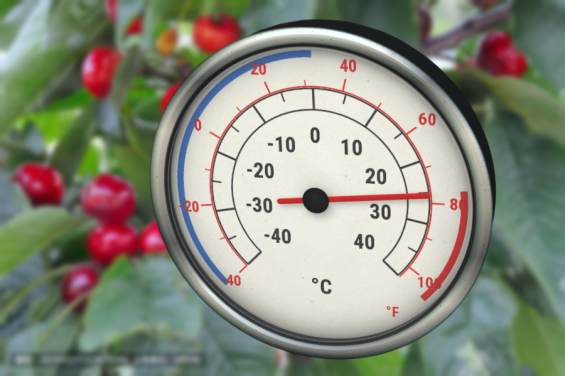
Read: 25,°C
